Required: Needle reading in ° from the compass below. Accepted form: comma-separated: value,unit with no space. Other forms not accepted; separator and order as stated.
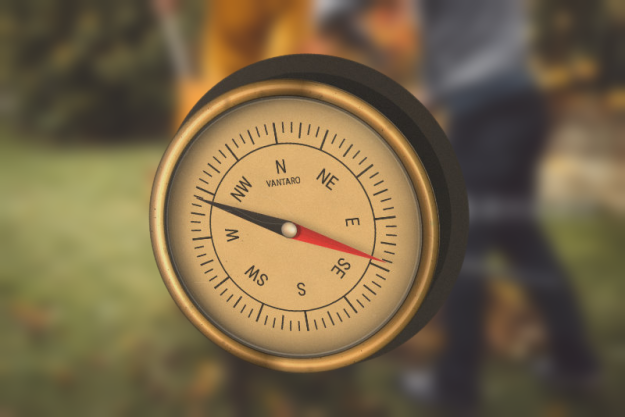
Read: 115,°
